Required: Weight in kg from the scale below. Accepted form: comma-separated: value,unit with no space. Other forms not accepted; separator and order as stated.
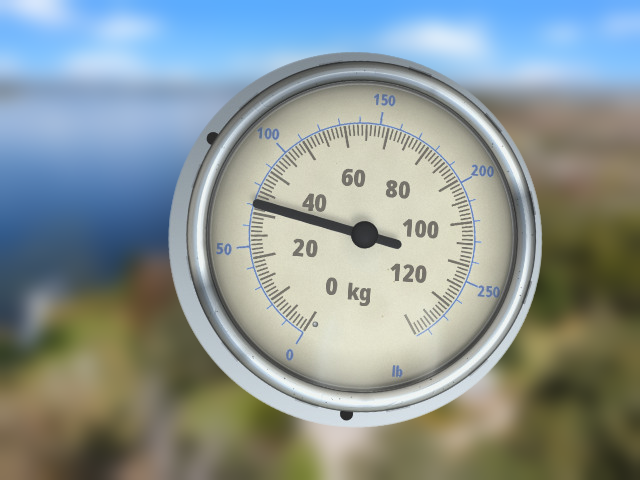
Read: 32,kg
